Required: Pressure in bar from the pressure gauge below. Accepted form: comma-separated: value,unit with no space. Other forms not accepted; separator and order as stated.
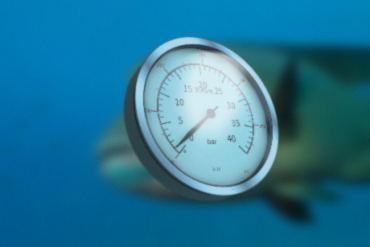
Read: 1,bar
